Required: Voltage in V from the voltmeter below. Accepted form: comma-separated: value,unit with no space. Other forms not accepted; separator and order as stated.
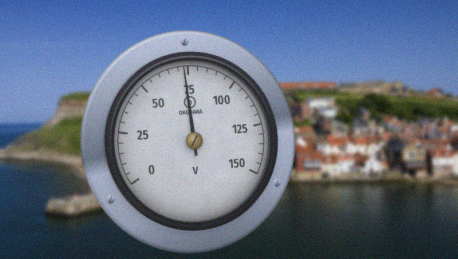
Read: 72.5,V
